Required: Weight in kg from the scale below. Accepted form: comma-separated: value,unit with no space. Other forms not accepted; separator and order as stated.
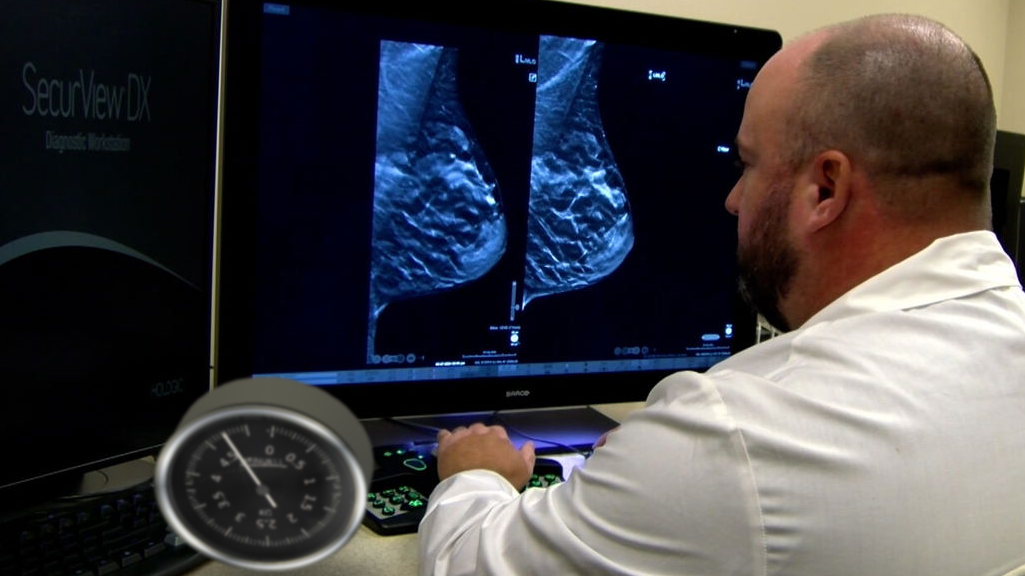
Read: 4.75,kg
